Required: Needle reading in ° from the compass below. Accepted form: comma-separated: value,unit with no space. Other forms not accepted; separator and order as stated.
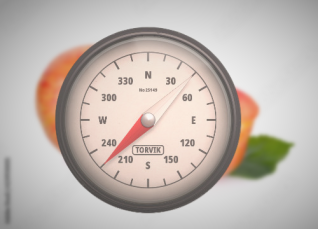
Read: 225,°
